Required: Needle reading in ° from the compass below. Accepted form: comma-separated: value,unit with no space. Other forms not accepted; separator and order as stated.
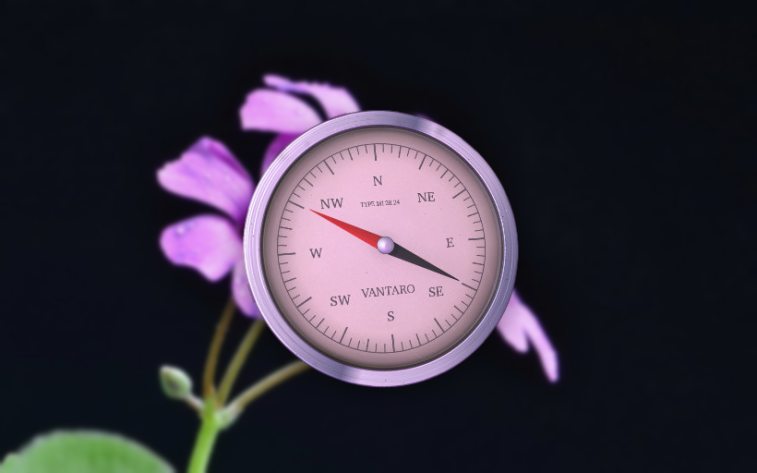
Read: 300,°
